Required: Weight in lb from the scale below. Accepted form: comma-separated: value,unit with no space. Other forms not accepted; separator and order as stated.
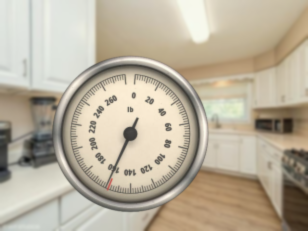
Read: 160,lb
